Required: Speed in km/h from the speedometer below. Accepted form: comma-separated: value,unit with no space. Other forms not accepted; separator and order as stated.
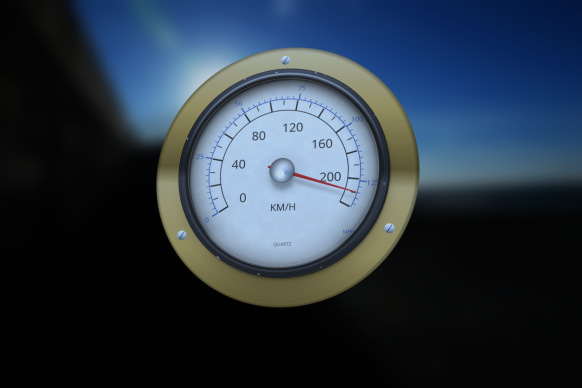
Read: 210,km/h
